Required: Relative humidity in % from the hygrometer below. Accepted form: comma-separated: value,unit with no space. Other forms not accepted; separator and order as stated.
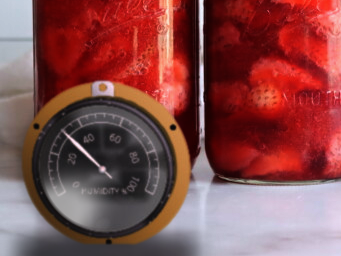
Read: 32,%
